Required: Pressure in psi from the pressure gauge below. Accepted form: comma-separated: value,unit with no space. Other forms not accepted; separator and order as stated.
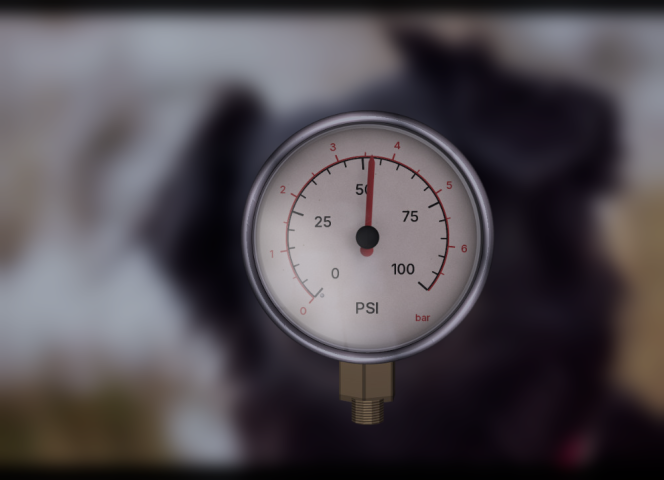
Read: 52.5,psi
